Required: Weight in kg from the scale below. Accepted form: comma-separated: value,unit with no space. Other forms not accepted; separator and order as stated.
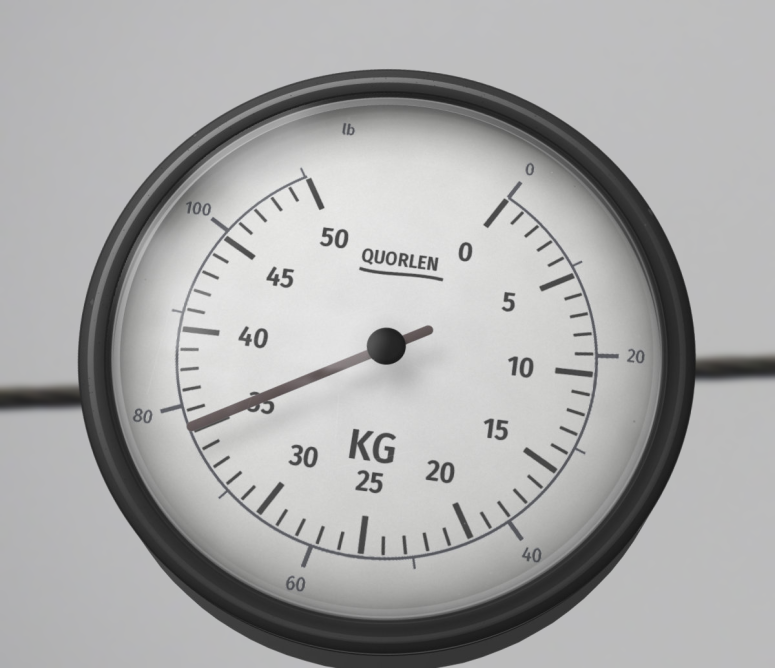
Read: 35,kg
